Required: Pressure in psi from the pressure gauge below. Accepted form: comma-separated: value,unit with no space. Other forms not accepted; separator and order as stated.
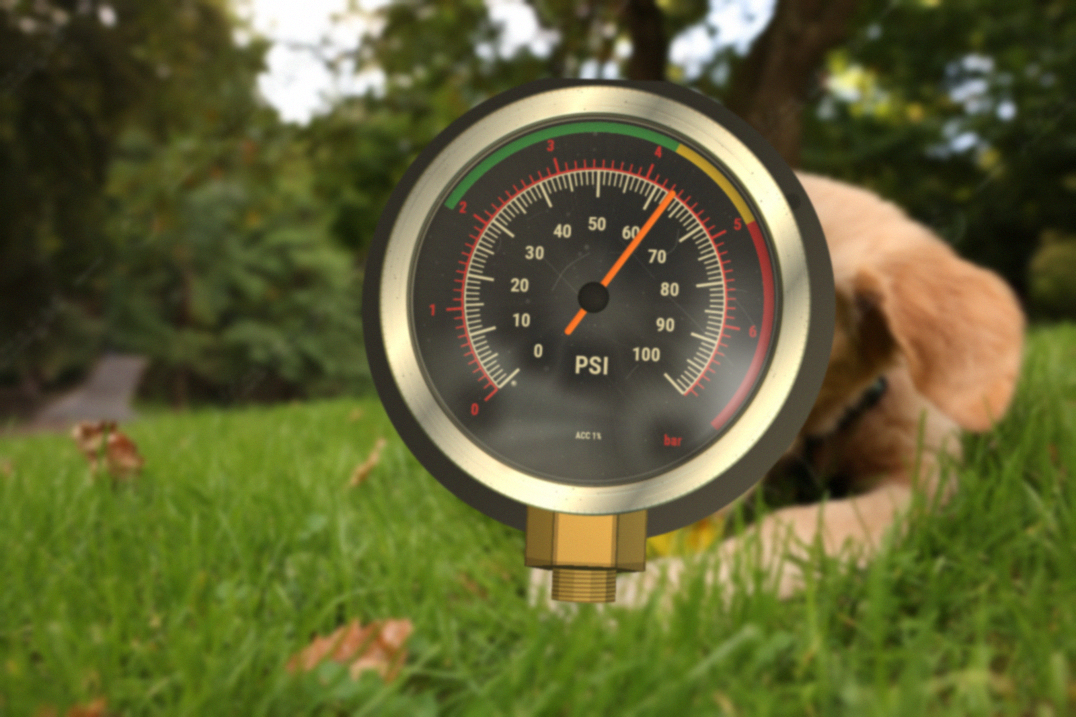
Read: 63,psi
